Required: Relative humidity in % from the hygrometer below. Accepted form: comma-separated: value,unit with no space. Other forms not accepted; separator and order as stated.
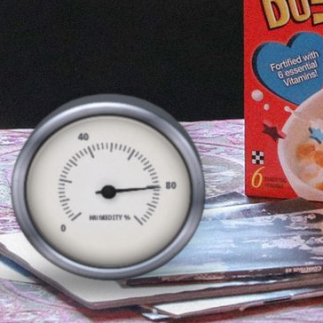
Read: 80,%
